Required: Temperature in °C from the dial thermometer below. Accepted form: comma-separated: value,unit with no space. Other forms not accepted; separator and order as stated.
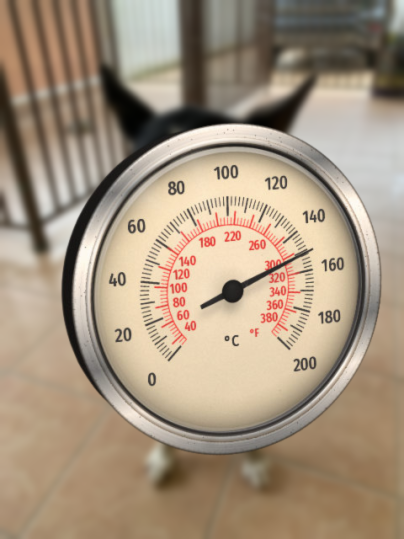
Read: 150,°C
